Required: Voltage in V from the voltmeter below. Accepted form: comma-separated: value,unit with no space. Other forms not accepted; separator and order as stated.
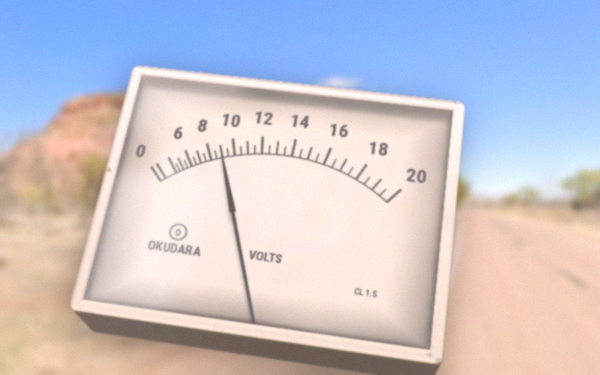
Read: 9,V
